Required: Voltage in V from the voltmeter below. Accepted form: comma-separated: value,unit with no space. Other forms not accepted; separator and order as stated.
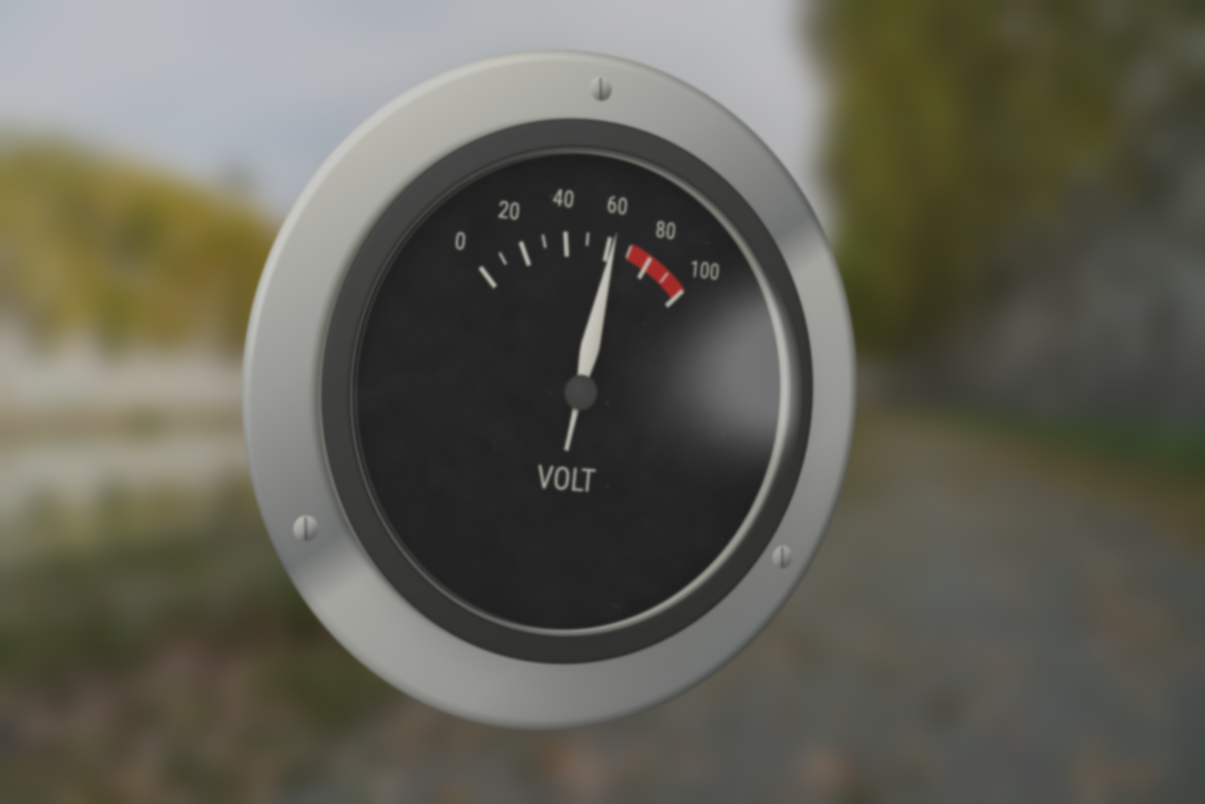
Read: 60,V
